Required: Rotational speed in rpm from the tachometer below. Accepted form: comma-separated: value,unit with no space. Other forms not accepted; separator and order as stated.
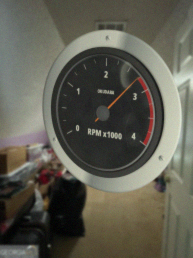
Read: 2750,rpm
